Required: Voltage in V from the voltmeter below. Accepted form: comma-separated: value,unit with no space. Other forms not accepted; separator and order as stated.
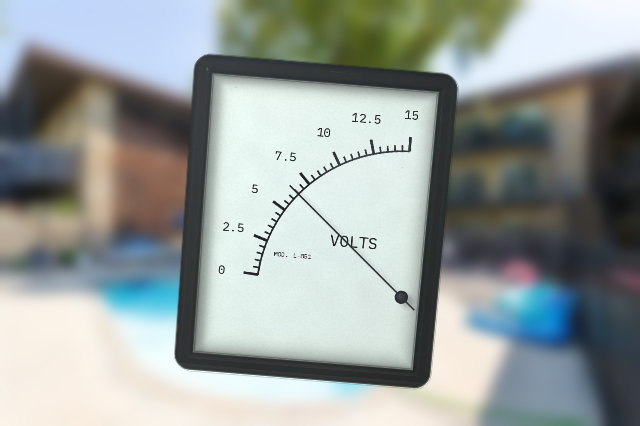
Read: 6.5,V
